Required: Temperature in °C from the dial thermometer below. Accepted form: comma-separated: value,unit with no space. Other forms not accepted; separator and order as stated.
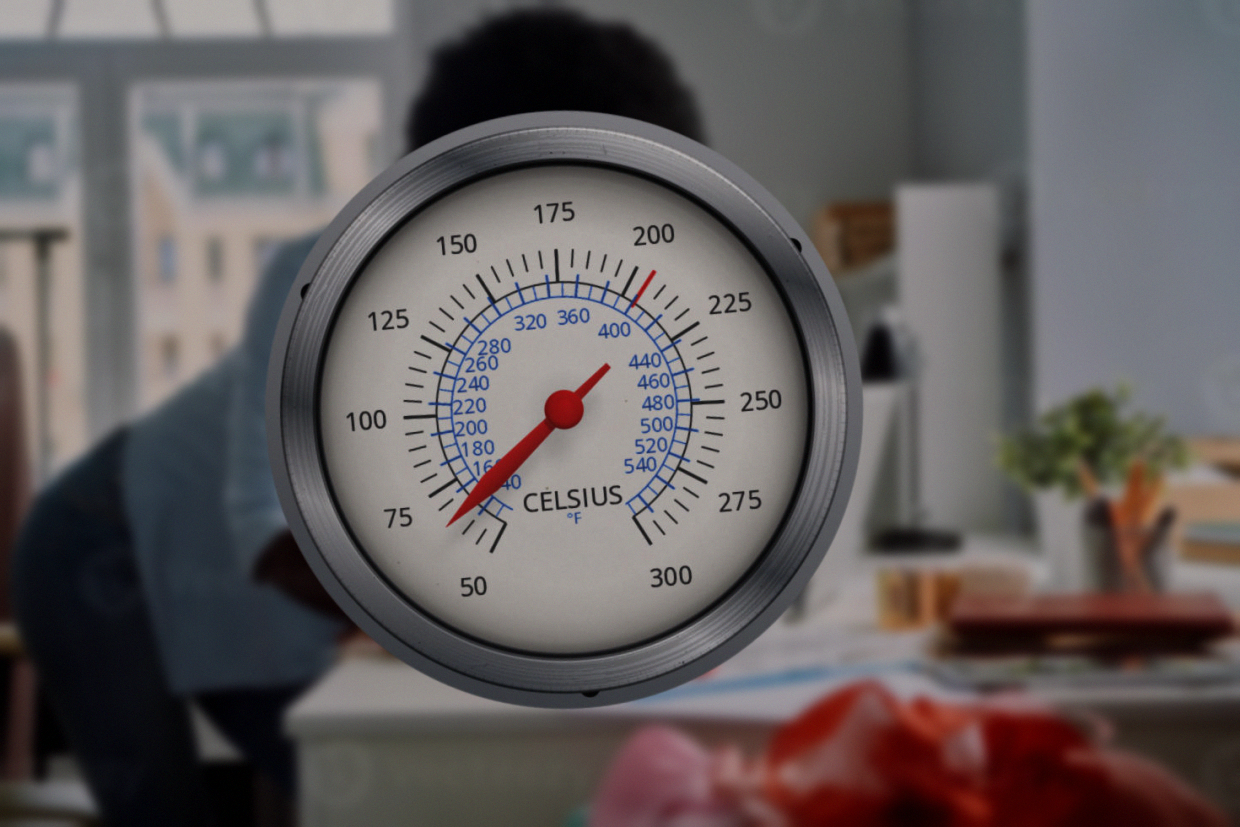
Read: 65,°C
